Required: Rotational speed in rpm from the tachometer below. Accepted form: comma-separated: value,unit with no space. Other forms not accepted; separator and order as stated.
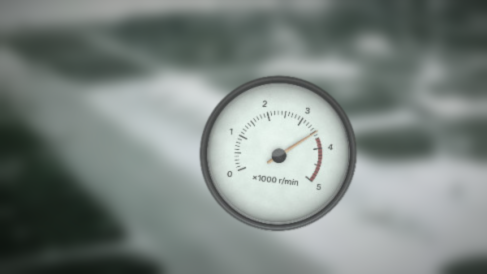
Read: 3500,rpm
